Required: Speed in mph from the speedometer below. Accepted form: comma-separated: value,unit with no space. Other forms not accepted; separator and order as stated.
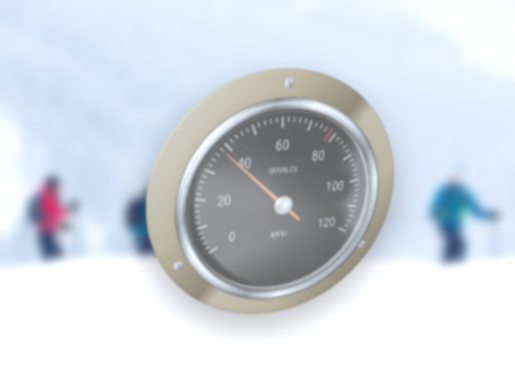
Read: 38,mph
